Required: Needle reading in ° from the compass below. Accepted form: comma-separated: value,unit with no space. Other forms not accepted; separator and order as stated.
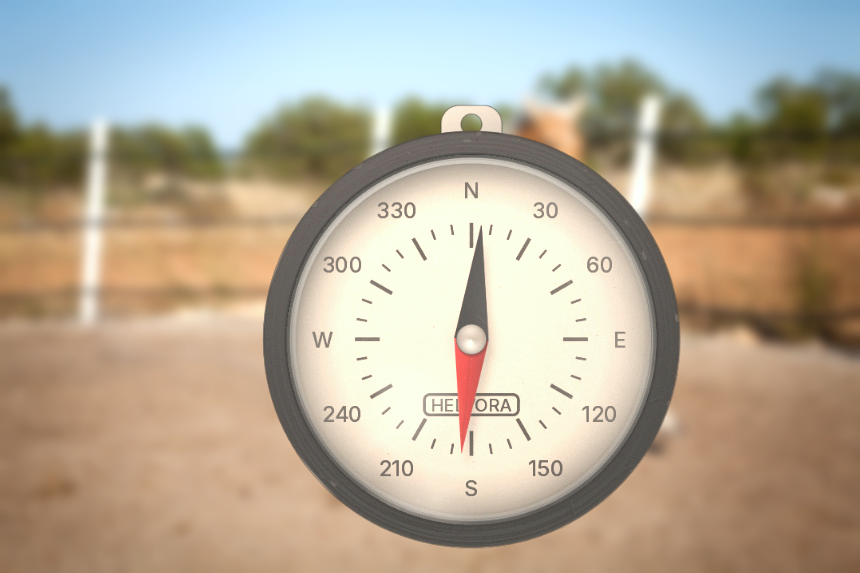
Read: 185,°
